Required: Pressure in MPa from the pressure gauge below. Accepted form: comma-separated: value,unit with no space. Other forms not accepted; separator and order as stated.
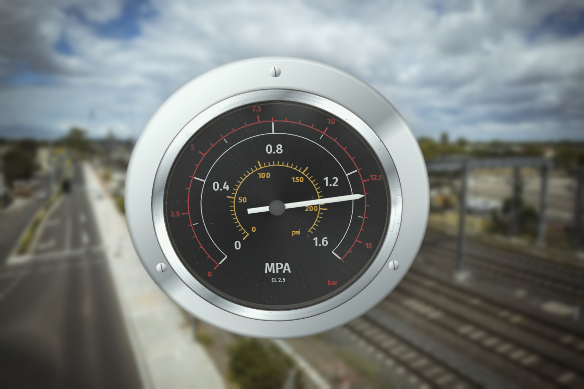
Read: 1.3,MPa
